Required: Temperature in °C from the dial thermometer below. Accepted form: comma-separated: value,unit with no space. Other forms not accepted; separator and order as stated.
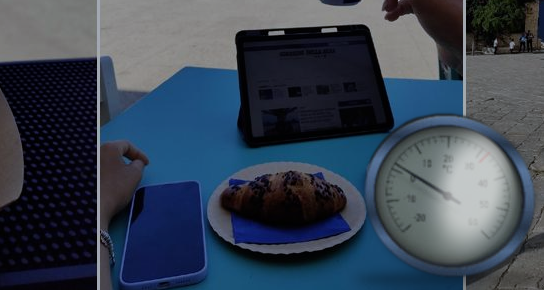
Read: 2,°C
